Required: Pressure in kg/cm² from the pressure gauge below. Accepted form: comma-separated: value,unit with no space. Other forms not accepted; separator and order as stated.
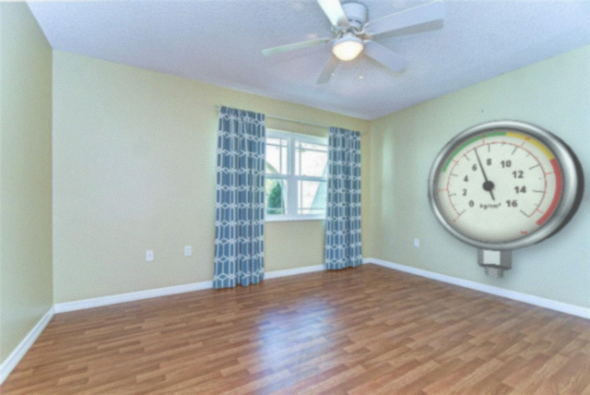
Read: 7,kg/cm²
